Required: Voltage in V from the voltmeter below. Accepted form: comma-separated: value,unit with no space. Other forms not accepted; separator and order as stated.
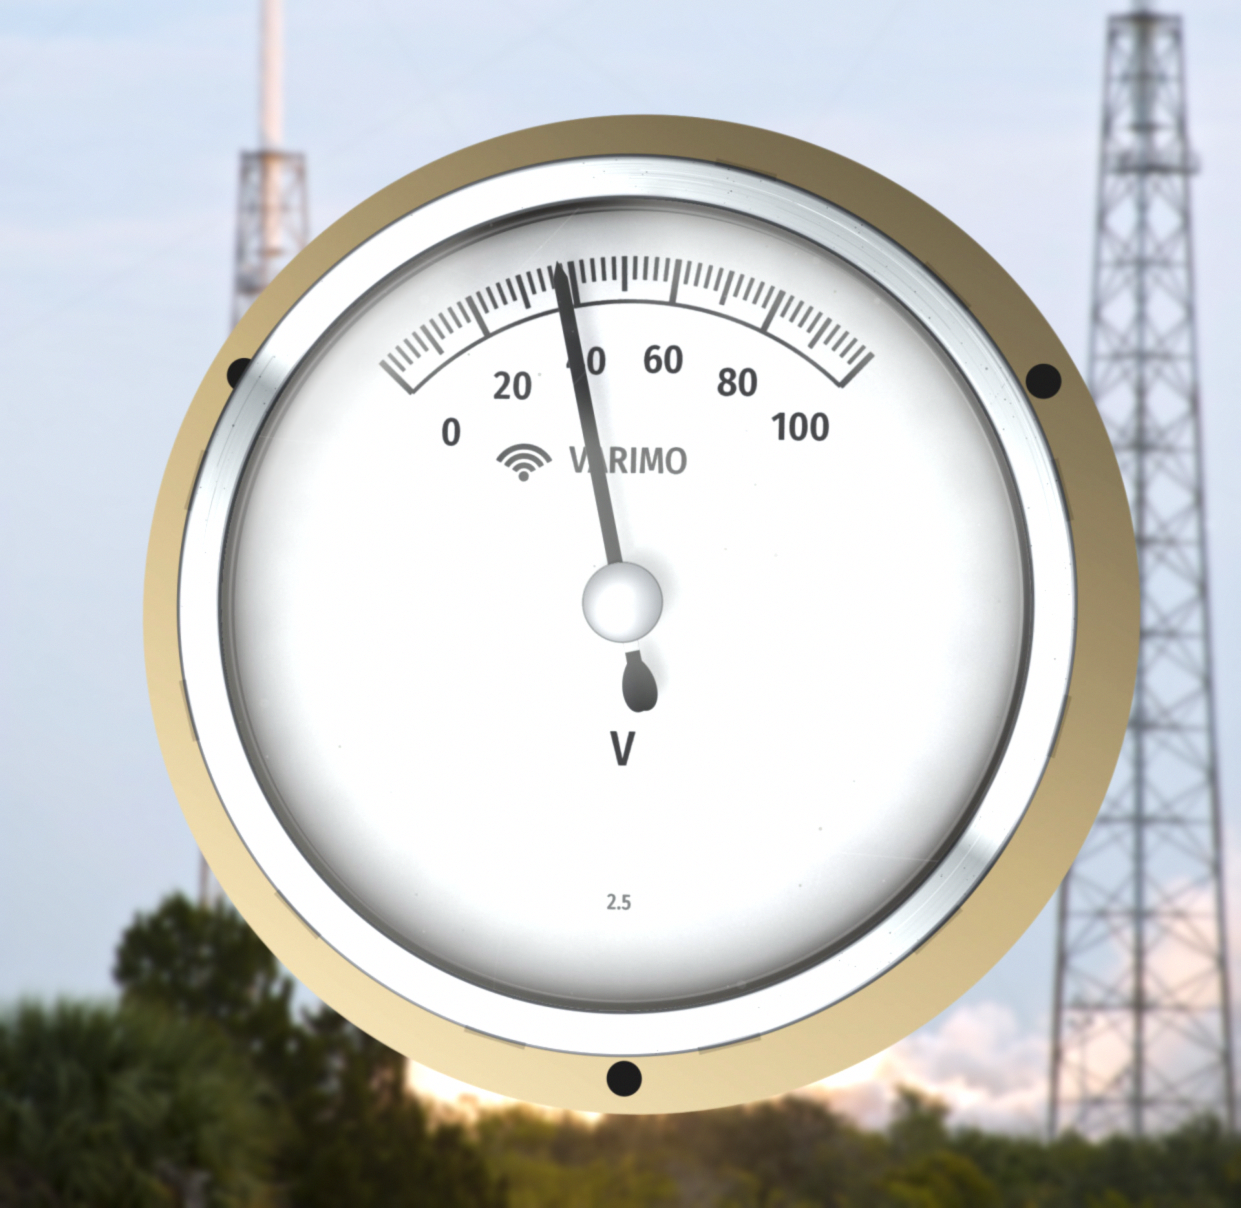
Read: 38,V
